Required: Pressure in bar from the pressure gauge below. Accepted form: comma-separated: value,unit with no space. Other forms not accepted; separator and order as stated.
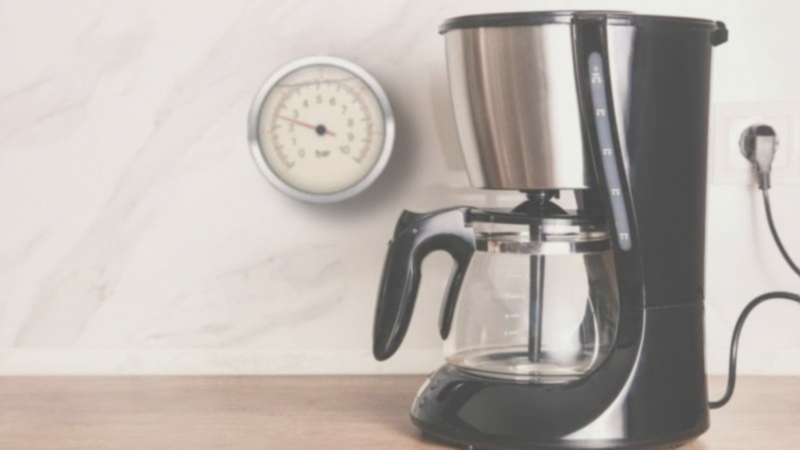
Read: 2.5,bar
